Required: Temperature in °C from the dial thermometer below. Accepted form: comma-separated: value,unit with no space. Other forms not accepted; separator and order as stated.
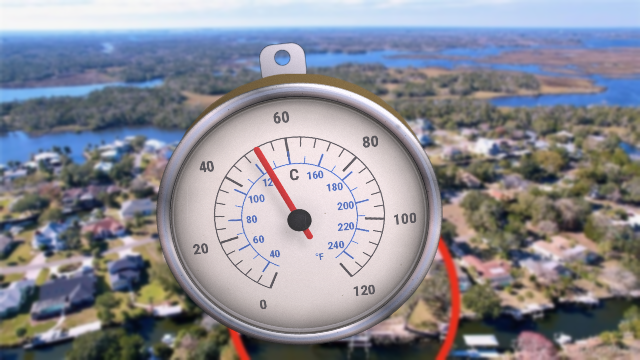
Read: 52,°C
